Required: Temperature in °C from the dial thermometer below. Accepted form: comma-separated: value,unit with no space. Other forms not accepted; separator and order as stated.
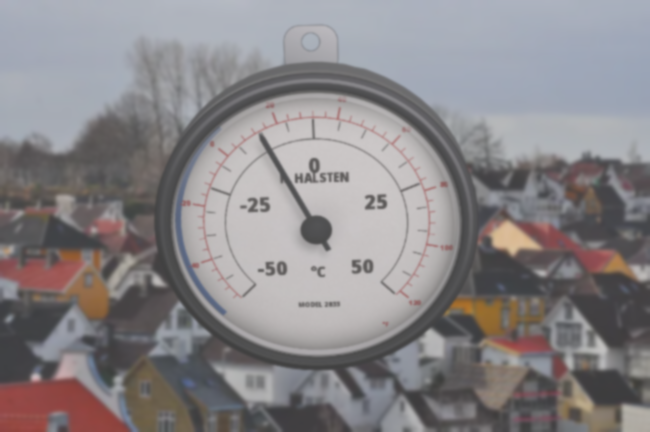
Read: -10,°C
